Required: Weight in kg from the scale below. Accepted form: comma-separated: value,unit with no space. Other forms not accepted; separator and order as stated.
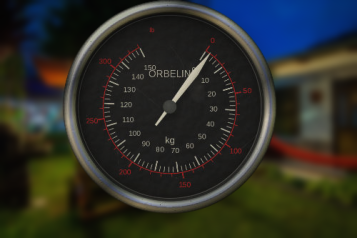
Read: 2,kg
